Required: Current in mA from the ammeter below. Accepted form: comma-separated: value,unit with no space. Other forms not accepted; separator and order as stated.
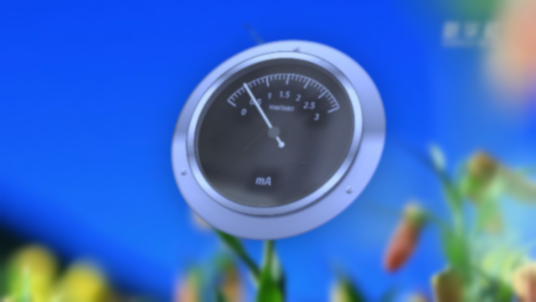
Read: 0.5,mA
